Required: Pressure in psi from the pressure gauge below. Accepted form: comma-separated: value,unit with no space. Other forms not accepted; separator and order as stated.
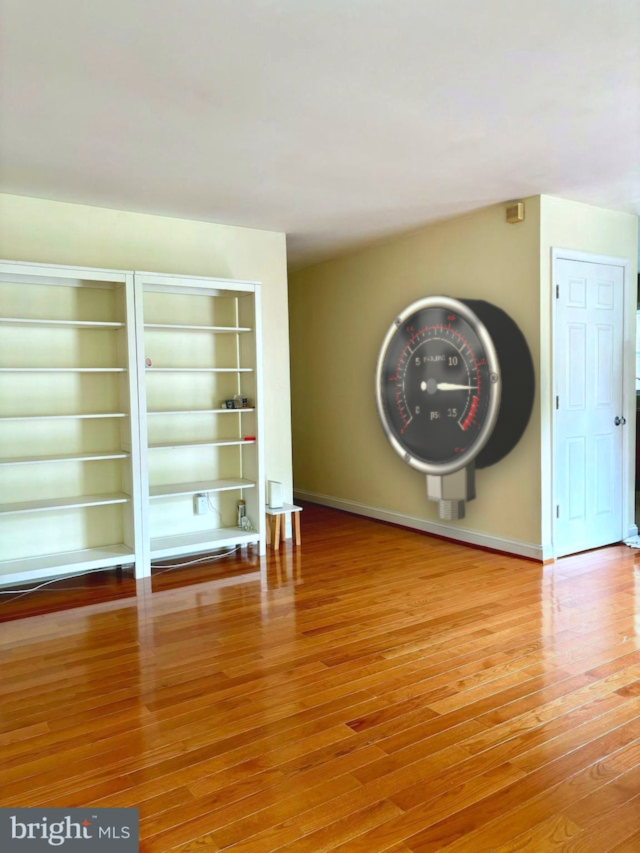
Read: 12.5,psi
